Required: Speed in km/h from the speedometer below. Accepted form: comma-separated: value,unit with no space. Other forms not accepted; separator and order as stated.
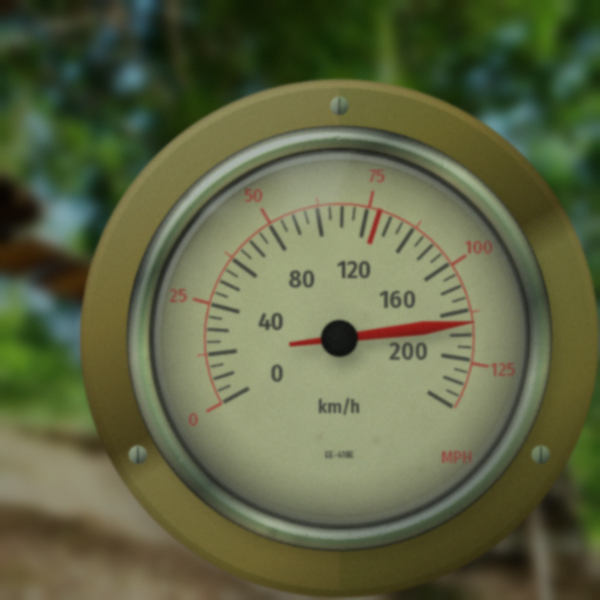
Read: 185,km/h
